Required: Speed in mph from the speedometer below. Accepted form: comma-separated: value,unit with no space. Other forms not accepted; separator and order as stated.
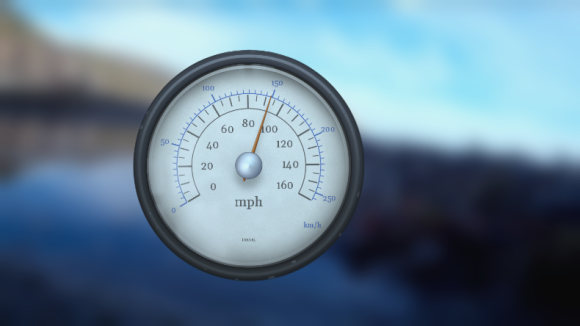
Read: 92.5,mph
